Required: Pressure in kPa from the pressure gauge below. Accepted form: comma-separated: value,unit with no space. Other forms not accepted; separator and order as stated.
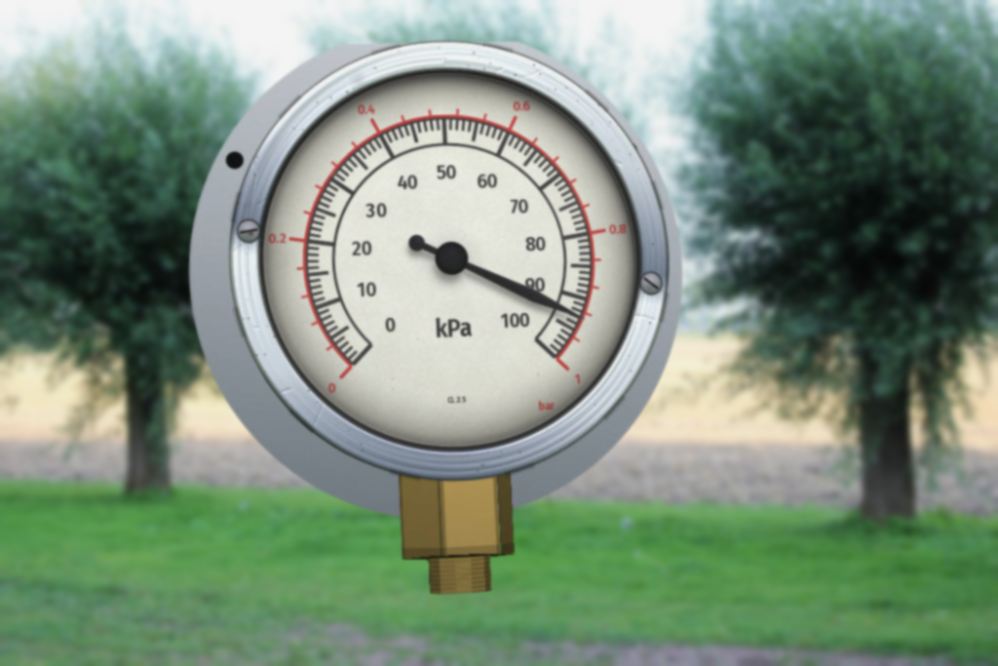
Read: 93,kPa
